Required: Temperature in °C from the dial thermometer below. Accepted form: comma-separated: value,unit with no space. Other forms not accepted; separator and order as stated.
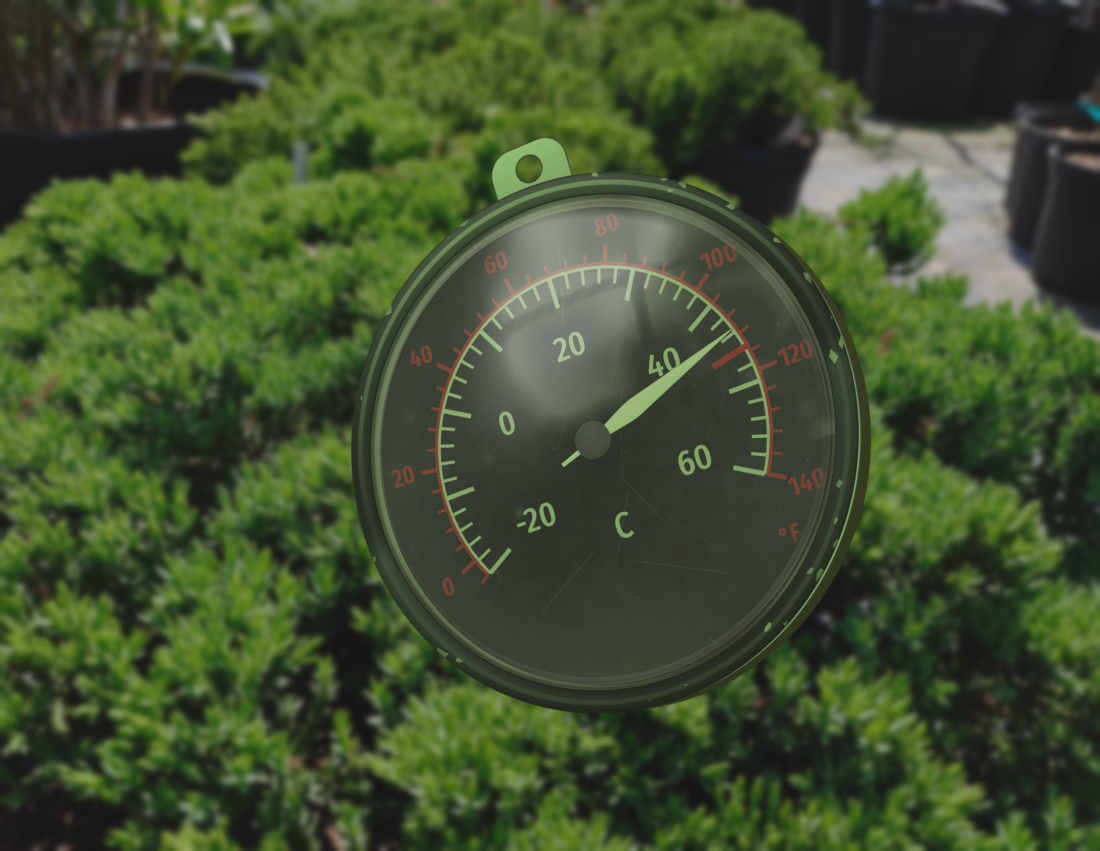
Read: 44,°C
